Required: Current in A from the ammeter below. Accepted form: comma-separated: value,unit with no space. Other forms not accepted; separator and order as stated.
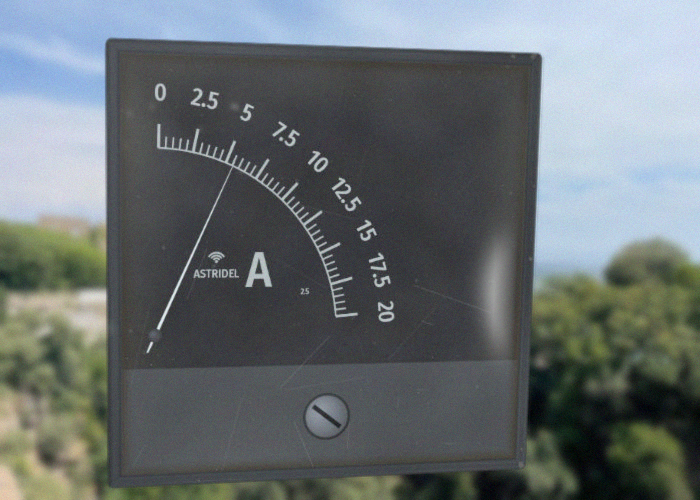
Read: 5.5,A
